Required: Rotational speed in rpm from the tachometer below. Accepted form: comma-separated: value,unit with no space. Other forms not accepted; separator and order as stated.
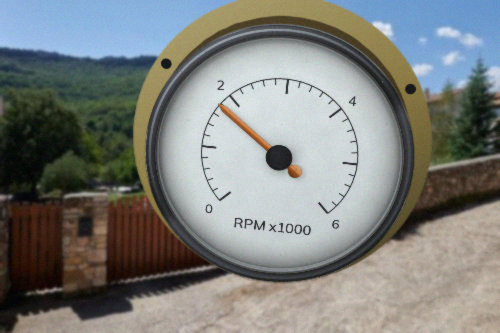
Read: 1800,rpm
